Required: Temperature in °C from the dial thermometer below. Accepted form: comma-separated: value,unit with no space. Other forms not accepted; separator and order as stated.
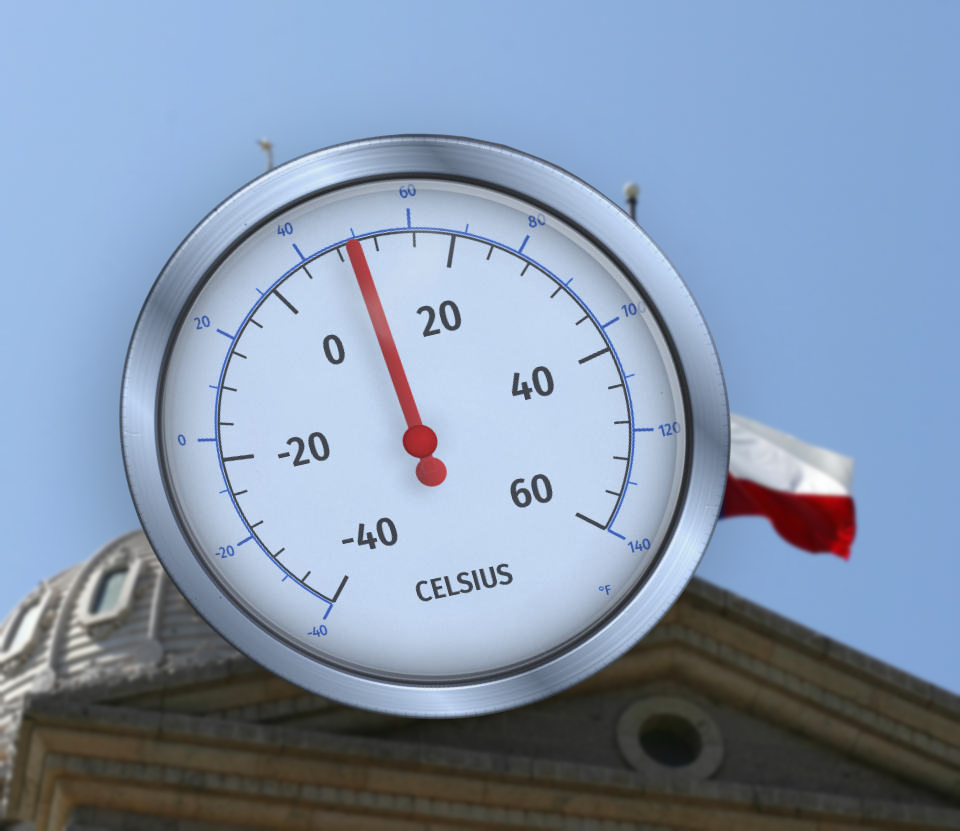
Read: 10,°C
